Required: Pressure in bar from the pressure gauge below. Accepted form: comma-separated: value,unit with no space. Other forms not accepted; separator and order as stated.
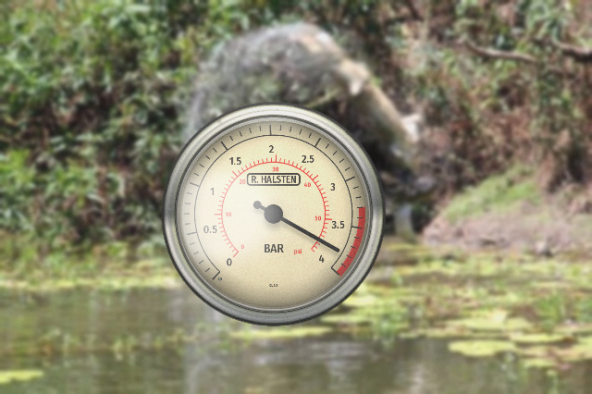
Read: 3.8,bar
